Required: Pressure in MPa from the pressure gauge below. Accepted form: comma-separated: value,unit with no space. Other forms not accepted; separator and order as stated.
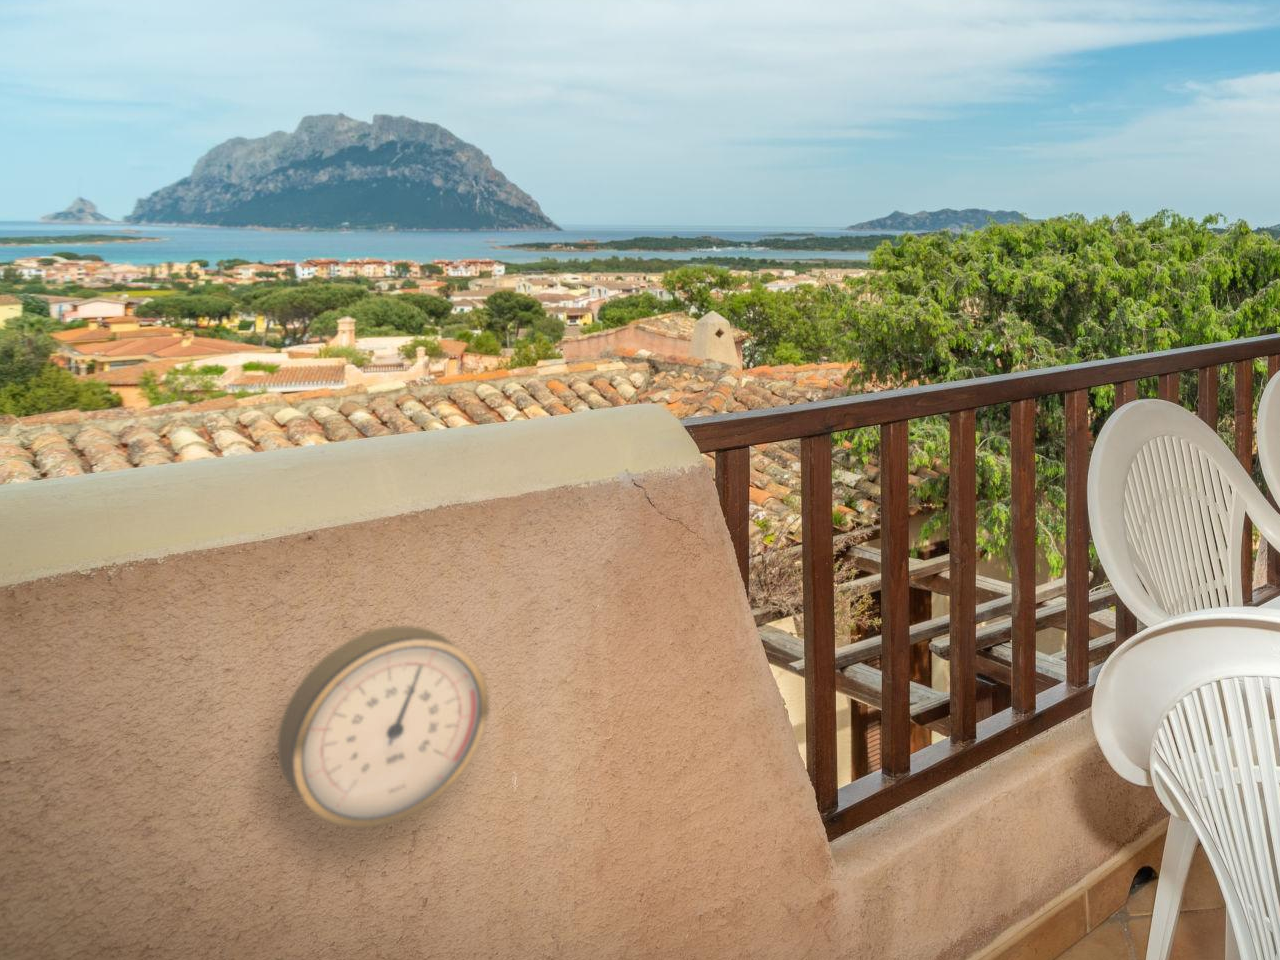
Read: 24,MPa
